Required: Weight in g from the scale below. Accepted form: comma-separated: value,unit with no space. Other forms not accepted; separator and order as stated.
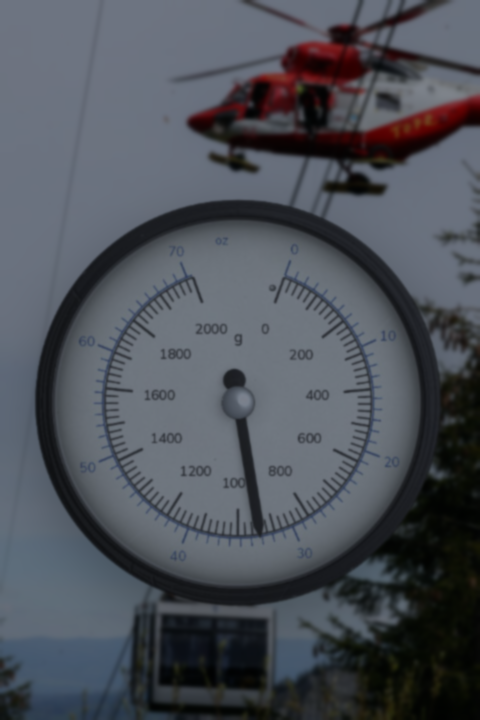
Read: 940,g
